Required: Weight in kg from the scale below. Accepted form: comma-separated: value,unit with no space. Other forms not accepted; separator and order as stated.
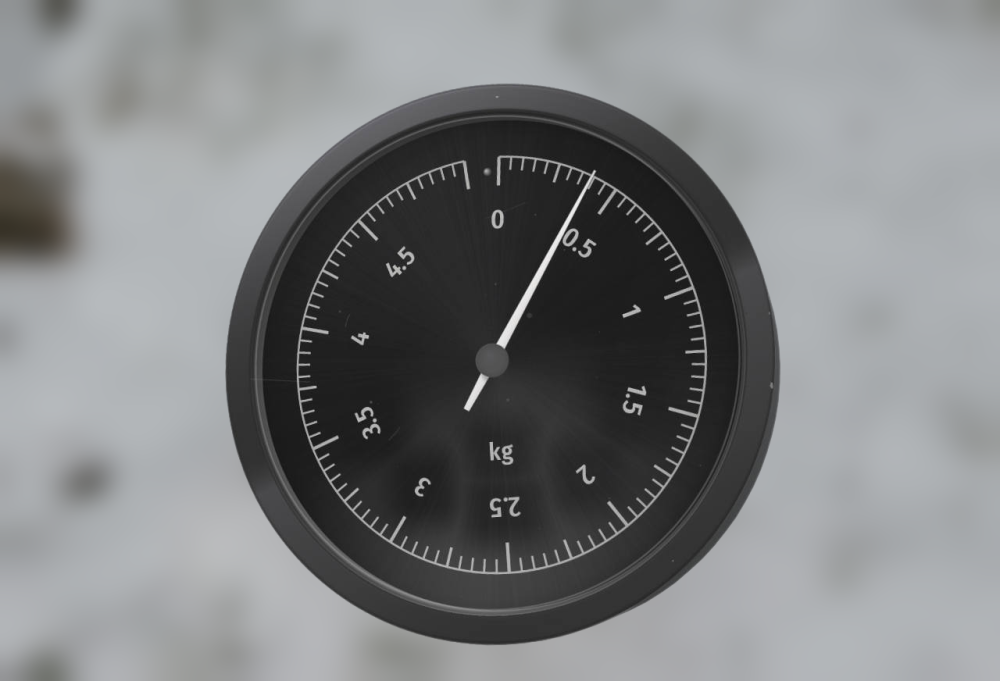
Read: 0.4,kg
